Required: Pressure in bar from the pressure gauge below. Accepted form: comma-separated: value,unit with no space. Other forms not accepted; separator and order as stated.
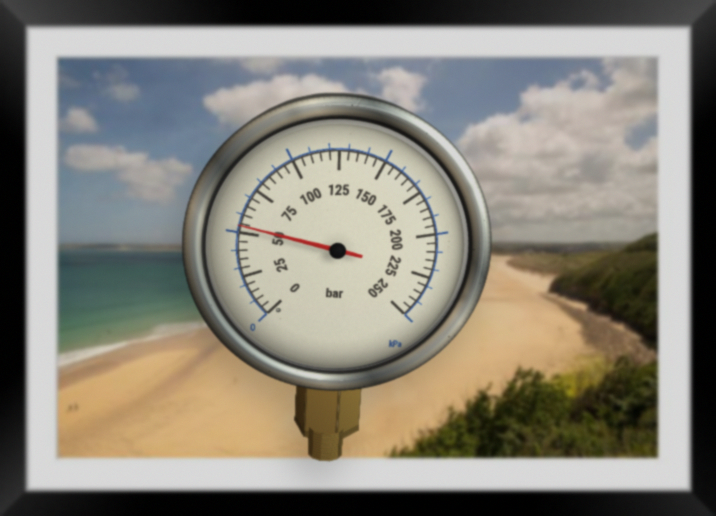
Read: 55,bar
